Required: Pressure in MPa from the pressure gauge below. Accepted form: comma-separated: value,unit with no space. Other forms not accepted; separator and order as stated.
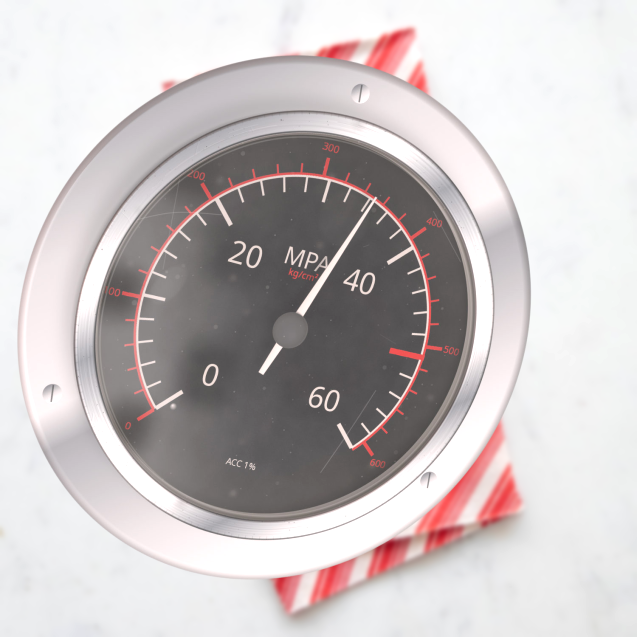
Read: 34,MPa
